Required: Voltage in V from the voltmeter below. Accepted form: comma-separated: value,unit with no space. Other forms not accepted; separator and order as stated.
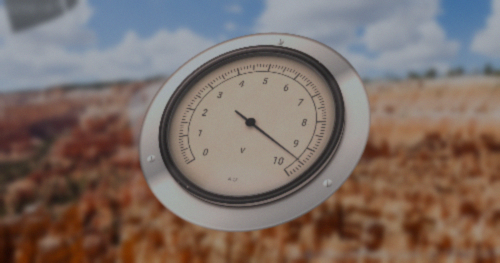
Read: 9.5,V
